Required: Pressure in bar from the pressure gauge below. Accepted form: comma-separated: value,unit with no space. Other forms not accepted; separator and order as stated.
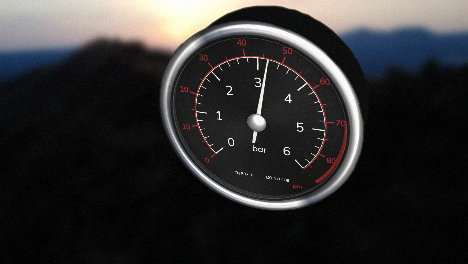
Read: 3.2,bar
